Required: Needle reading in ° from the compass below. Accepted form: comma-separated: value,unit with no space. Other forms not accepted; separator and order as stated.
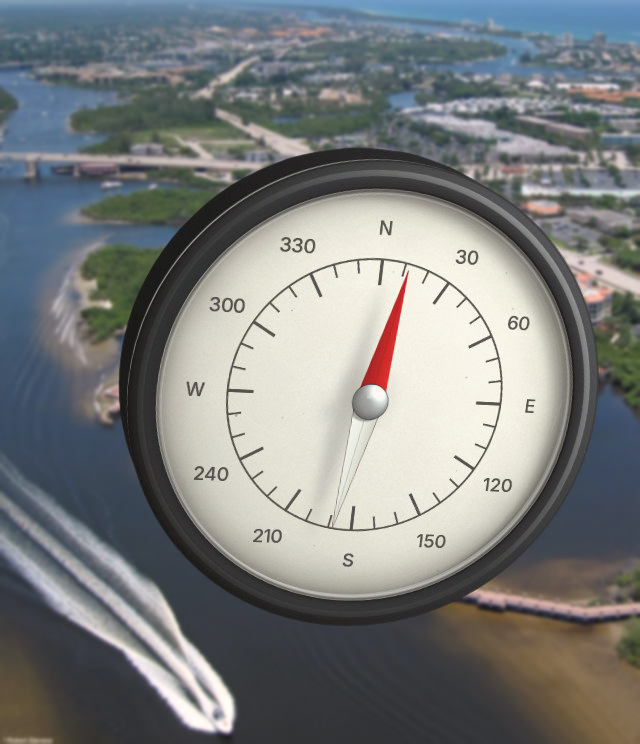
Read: 10,°
